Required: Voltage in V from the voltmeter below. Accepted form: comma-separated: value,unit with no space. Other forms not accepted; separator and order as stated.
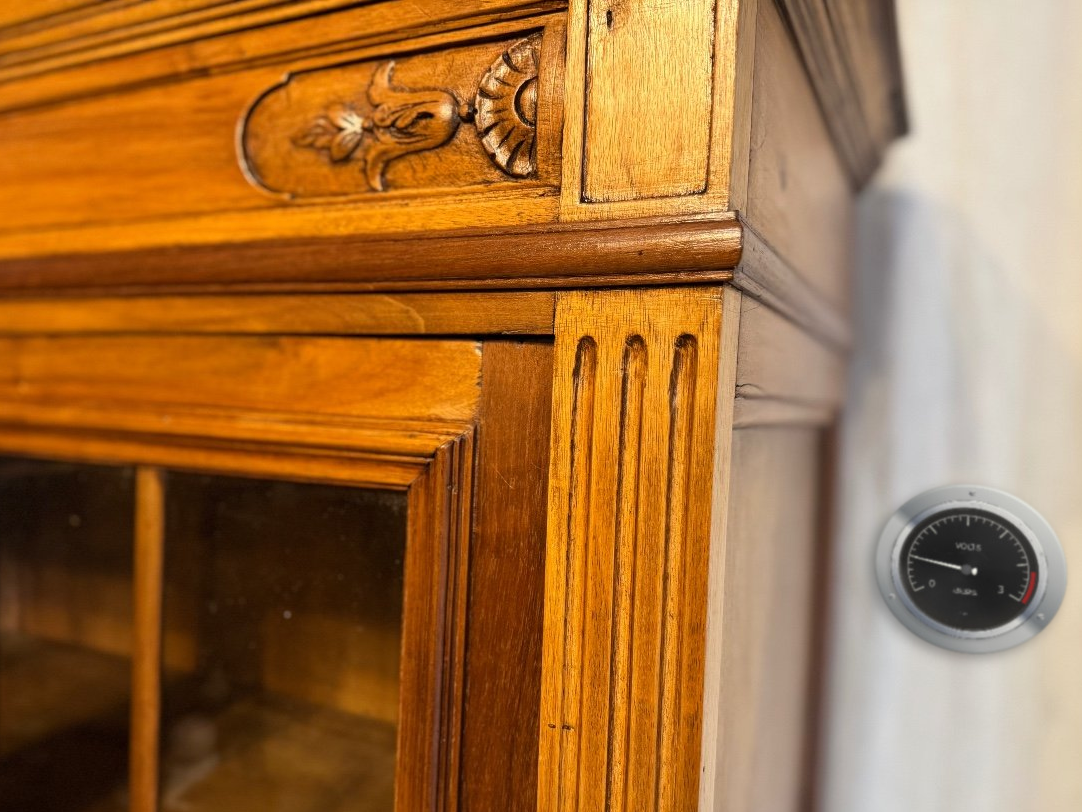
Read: 0.5,V
